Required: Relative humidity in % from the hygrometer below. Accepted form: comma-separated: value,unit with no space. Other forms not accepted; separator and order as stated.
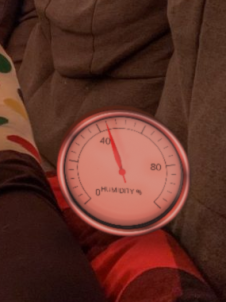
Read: 44,%
